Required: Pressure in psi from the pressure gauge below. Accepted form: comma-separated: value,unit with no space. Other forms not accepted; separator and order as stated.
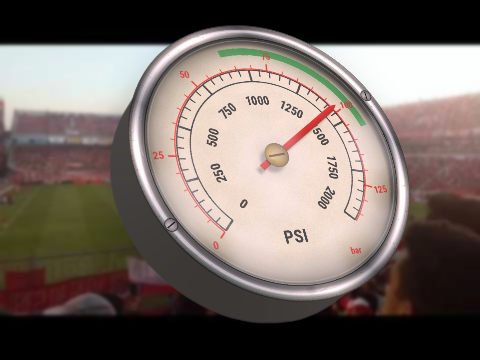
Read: 1425,psi
